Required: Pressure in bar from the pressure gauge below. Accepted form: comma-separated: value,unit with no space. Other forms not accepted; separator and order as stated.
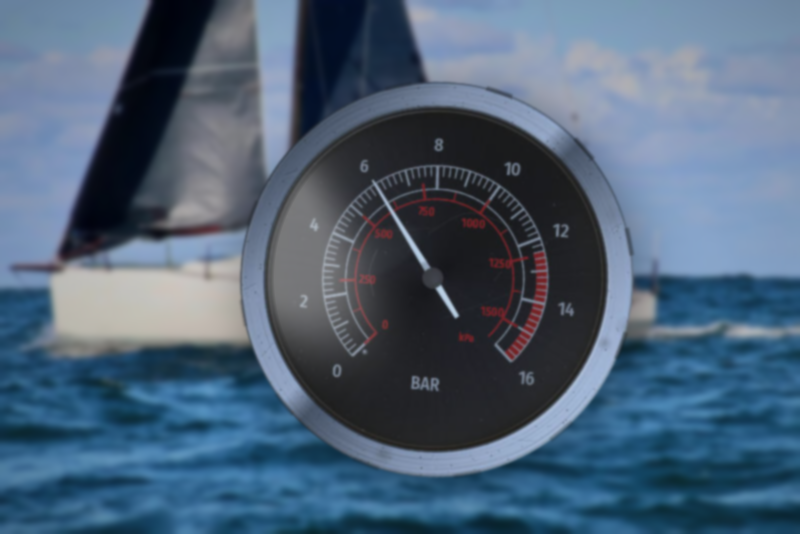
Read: 6,bar
